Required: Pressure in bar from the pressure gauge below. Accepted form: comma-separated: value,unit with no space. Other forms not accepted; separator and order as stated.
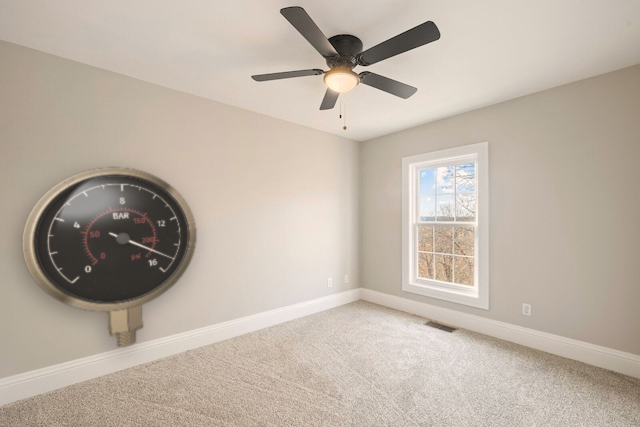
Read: 15,bar
